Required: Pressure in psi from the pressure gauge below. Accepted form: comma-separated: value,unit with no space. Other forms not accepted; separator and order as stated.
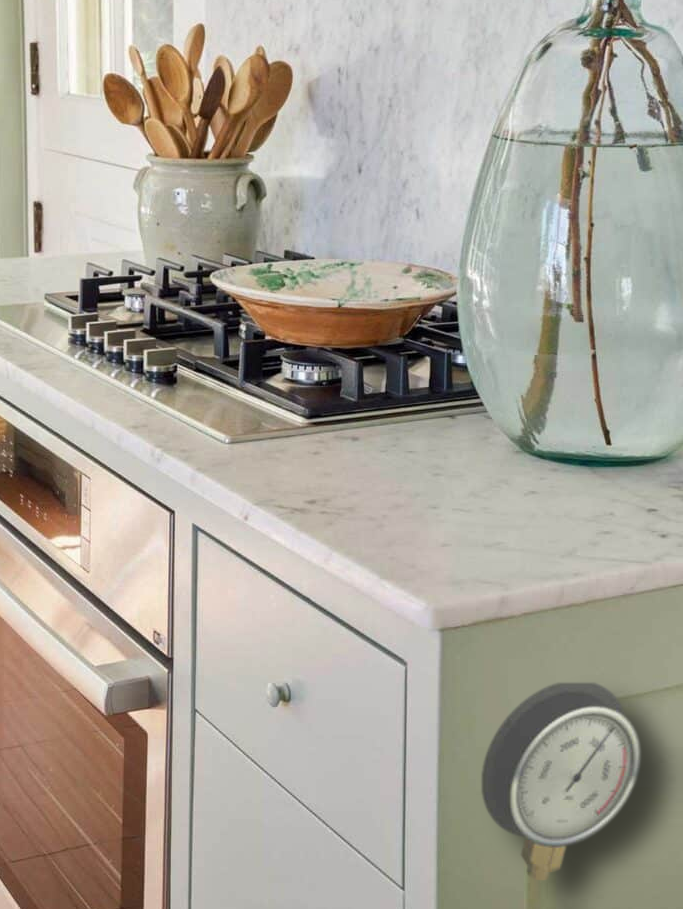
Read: 3000,psi
